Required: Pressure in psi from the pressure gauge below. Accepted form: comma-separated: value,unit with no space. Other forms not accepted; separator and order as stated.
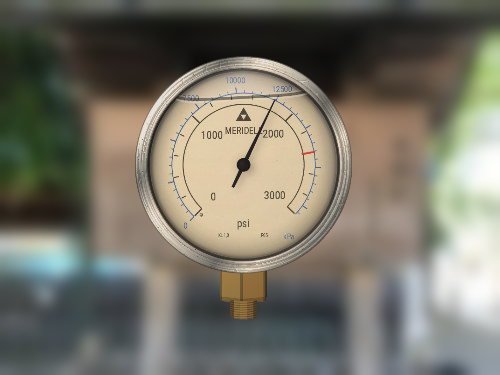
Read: 1800,psi
